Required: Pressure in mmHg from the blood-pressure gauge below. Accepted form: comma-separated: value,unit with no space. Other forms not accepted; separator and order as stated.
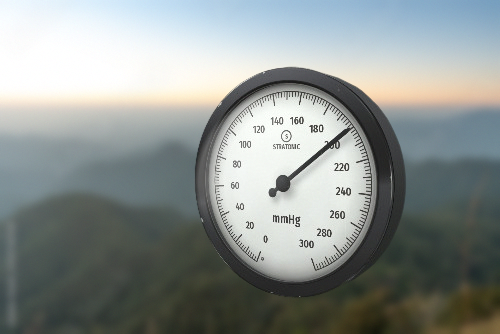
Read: 200,mmHg
